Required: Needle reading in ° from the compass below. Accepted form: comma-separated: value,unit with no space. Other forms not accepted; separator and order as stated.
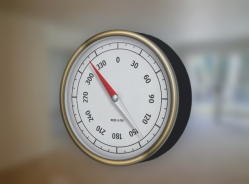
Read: 320,°
